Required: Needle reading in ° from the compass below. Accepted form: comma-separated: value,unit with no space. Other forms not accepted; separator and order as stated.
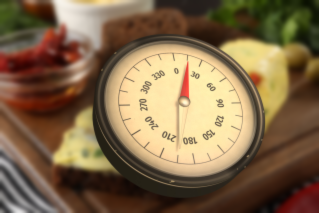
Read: 15,°
